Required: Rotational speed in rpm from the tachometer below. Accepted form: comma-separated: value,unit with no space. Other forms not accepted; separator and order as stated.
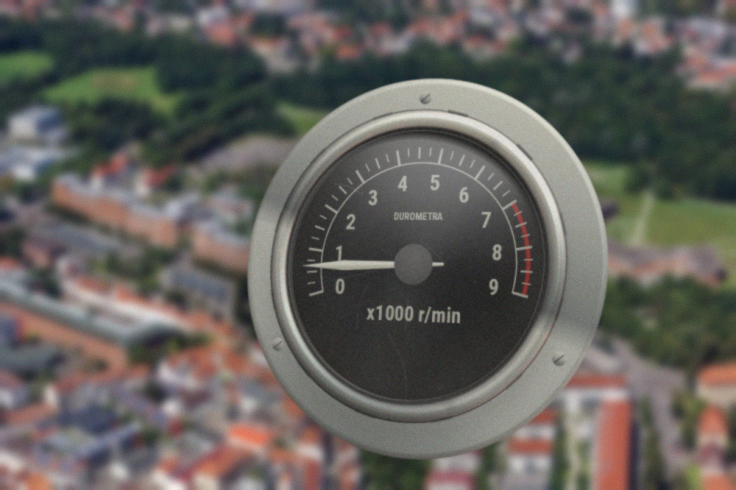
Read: 625,rpm
